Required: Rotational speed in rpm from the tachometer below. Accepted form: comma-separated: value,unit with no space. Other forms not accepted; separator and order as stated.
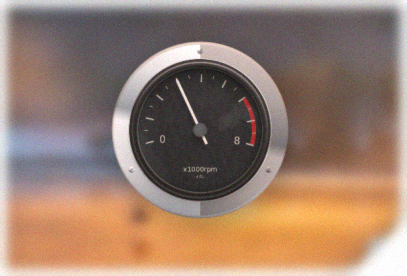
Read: 3000,rpm
